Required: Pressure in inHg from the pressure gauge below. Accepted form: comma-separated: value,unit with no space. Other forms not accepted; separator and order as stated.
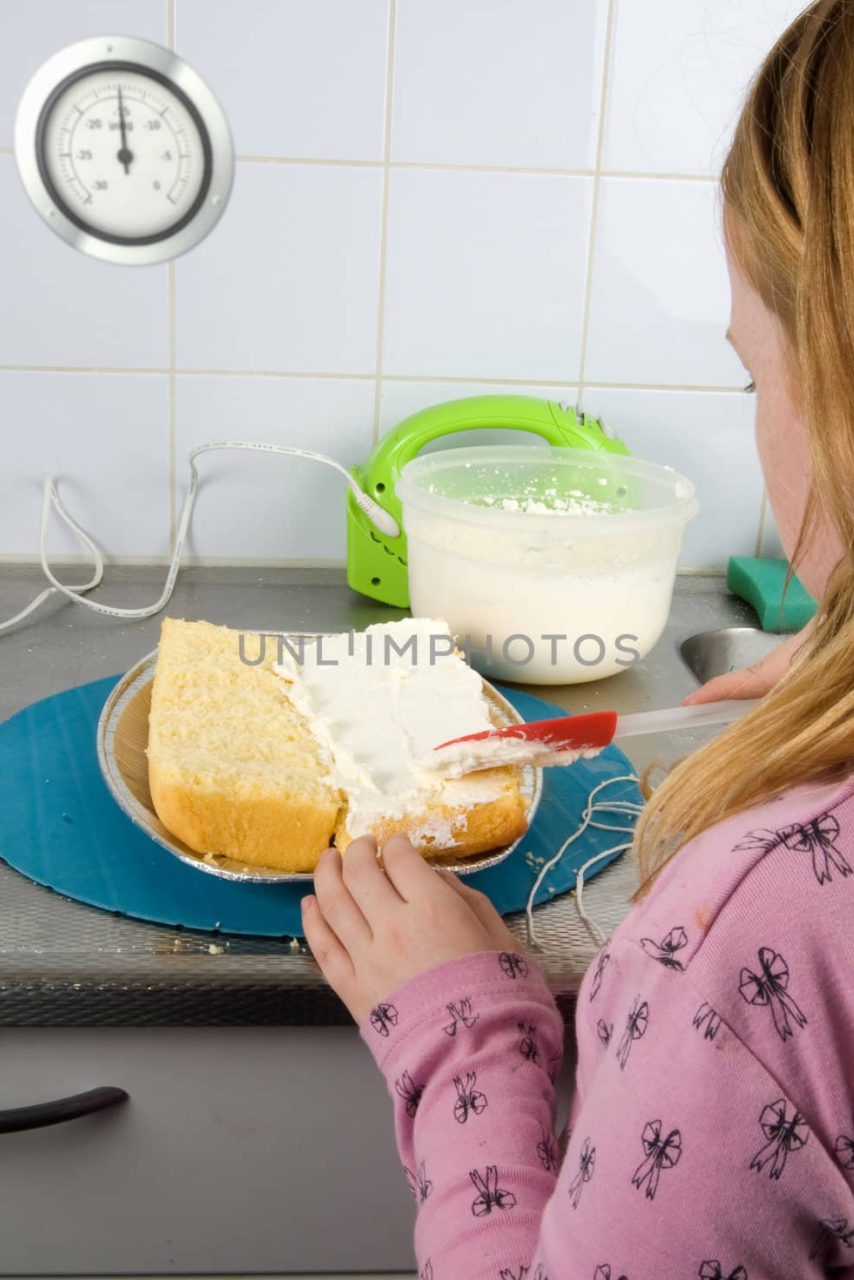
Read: -15,inHg
